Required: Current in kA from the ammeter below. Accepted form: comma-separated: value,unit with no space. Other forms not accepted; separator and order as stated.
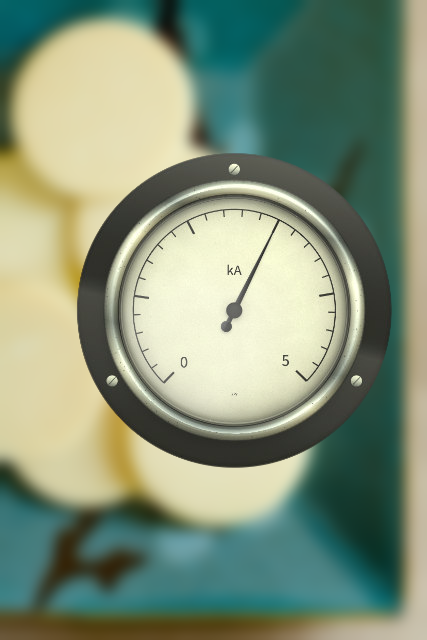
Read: 3,kA
